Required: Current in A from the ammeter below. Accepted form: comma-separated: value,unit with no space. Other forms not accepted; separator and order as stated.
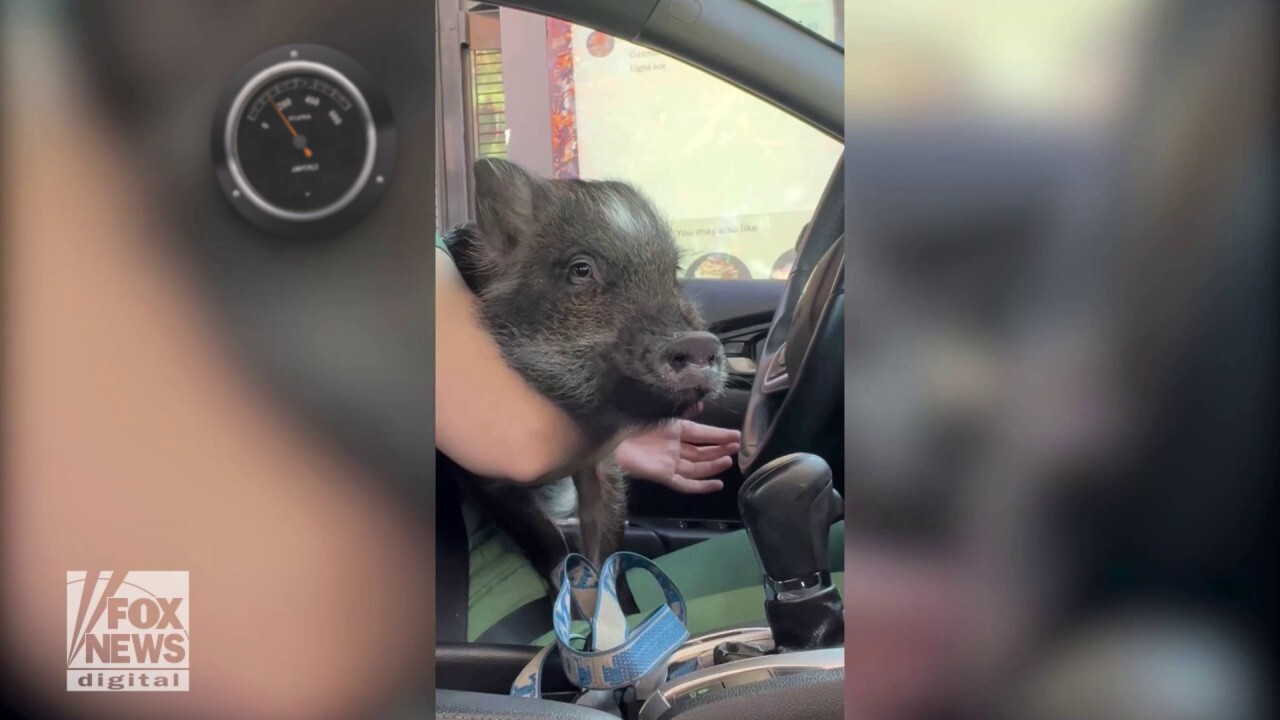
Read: 150,A
